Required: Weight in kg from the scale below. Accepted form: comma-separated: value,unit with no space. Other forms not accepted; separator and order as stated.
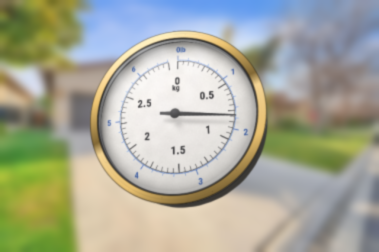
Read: 0.8,kg
